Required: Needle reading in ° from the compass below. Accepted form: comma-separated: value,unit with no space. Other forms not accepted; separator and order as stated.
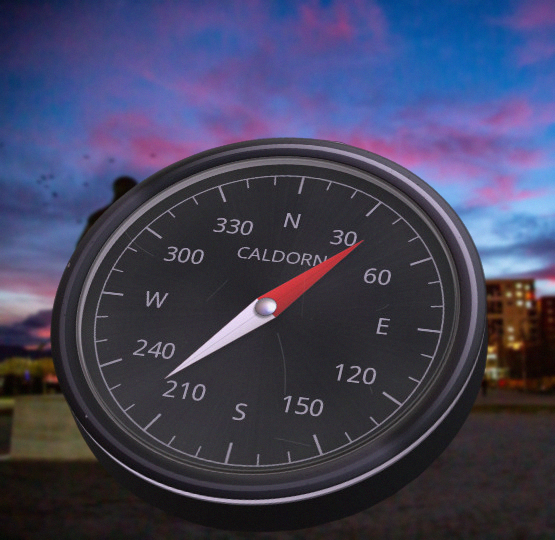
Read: 40,°
